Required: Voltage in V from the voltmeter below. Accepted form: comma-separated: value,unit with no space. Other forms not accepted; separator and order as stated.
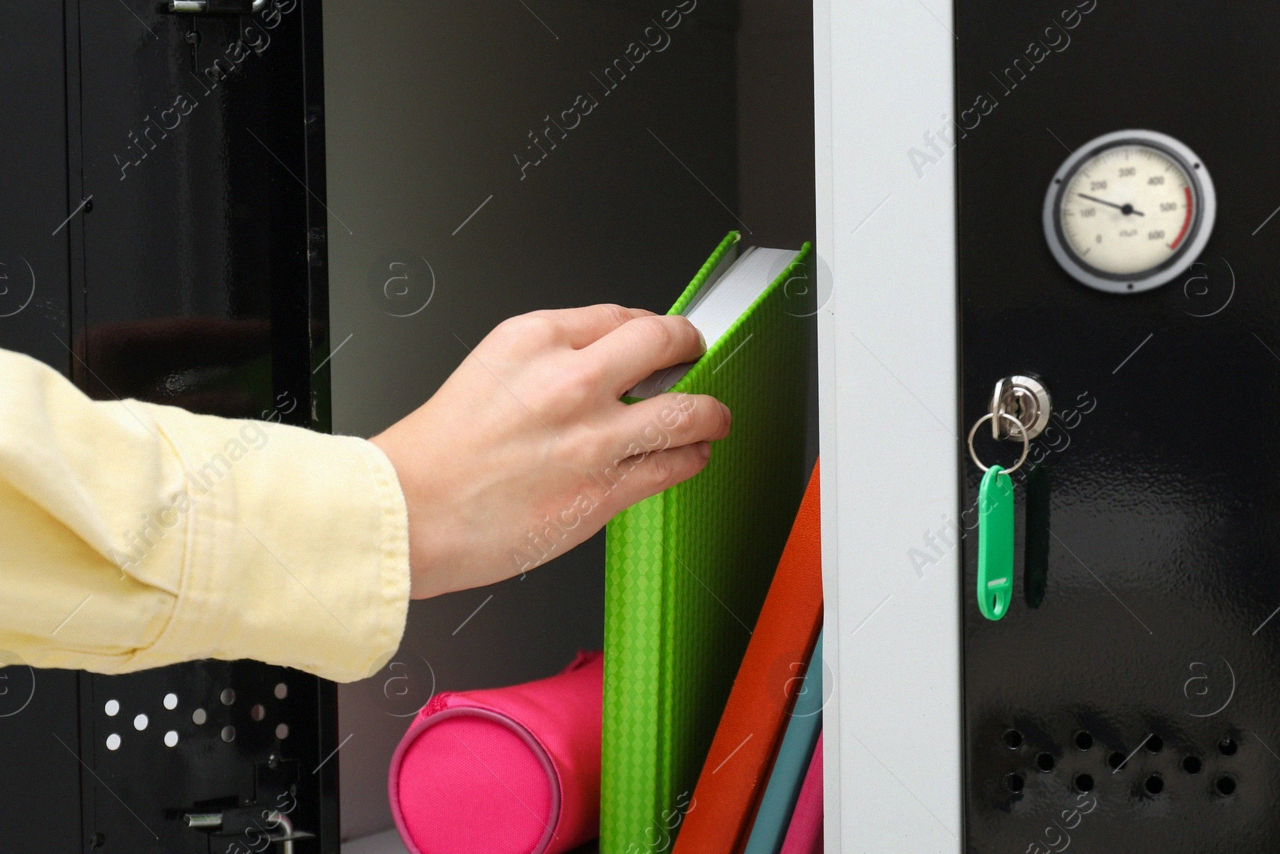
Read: 150,V
